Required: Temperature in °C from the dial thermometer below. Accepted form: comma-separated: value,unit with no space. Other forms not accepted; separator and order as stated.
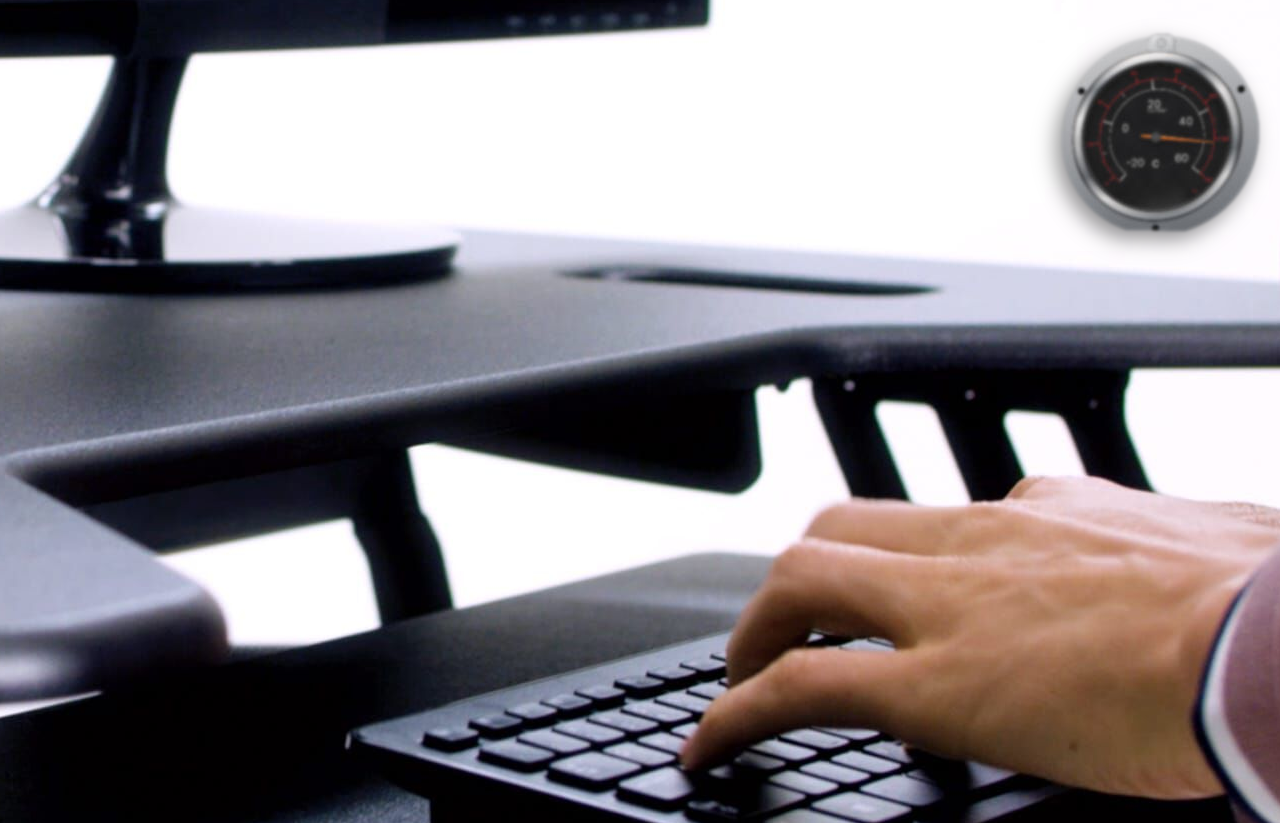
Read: 50,°C
